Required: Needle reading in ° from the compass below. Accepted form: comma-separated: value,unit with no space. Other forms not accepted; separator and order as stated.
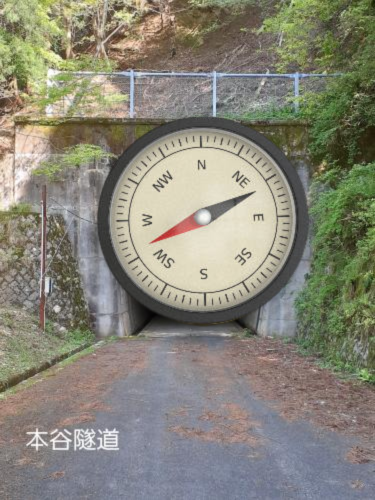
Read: 245,°
